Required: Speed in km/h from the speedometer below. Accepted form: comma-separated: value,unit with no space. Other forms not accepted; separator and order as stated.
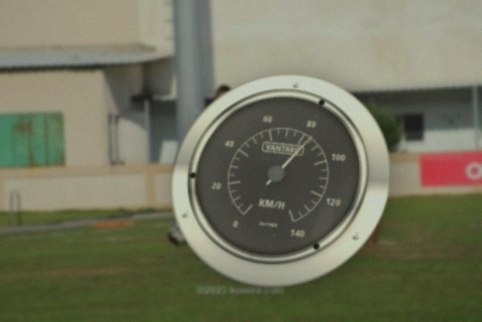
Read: 85,km/h
